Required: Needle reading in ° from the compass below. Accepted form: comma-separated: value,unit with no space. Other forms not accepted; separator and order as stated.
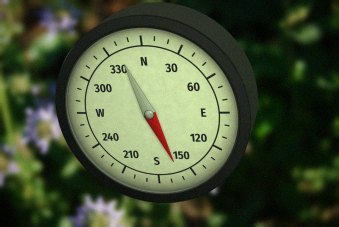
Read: 160,°
